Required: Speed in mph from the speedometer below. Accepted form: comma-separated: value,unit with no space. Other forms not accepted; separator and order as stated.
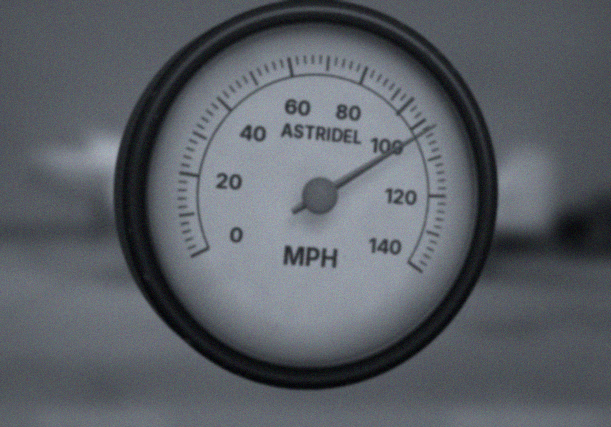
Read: 102,mph
